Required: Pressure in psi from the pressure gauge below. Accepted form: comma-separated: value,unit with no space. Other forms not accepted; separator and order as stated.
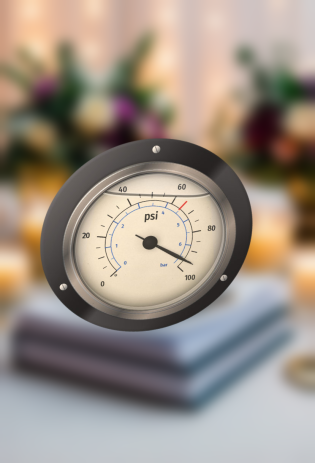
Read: 95,psi
